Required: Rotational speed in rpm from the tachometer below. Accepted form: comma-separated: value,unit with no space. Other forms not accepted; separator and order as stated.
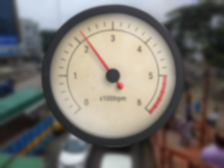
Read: 2200,rpm
